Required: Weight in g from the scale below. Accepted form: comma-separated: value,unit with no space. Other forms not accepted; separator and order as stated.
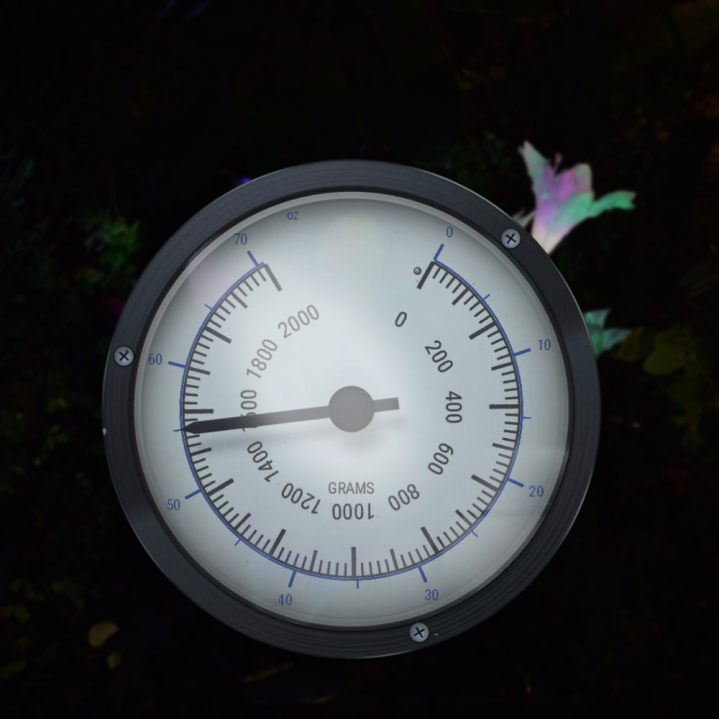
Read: 1560,g
